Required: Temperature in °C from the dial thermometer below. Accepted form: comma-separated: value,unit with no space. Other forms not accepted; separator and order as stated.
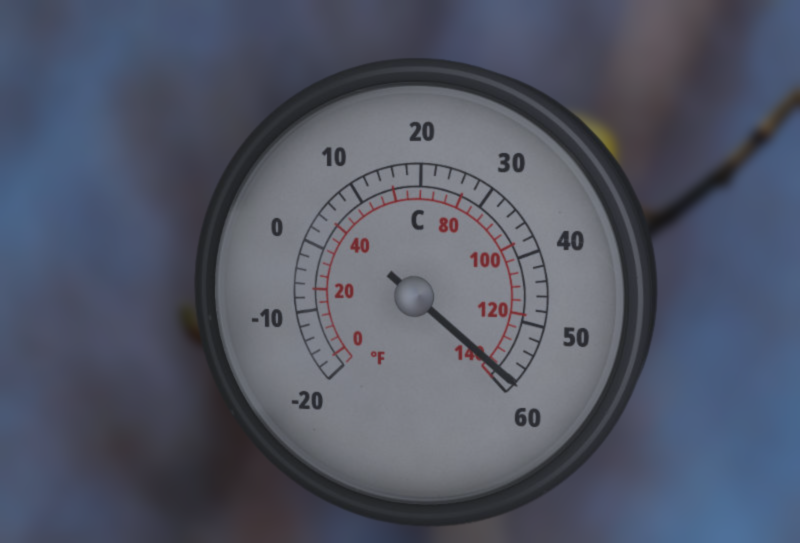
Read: 58,°C
